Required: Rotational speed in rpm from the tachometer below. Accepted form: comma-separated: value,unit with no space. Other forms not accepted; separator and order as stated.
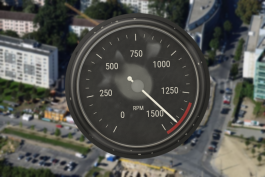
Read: 1425,rpm
